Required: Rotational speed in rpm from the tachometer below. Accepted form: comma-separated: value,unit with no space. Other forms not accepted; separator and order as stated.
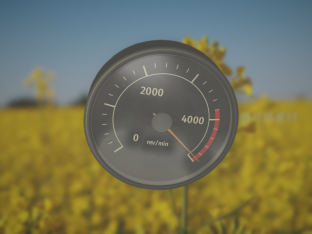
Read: 4900,rpm
